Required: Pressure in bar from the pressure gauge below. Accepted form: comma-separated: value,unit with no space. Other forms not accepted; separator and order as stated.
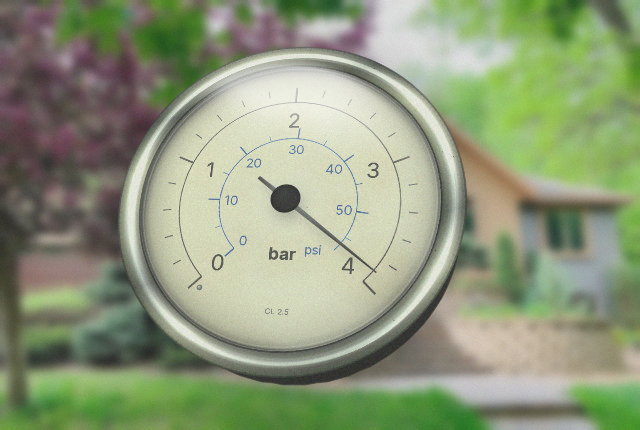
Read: 3.9,bar
